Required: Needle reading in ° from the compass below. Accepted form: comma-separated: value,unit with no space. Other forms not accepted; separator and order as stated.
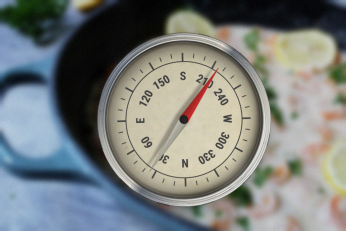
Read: 215,°
